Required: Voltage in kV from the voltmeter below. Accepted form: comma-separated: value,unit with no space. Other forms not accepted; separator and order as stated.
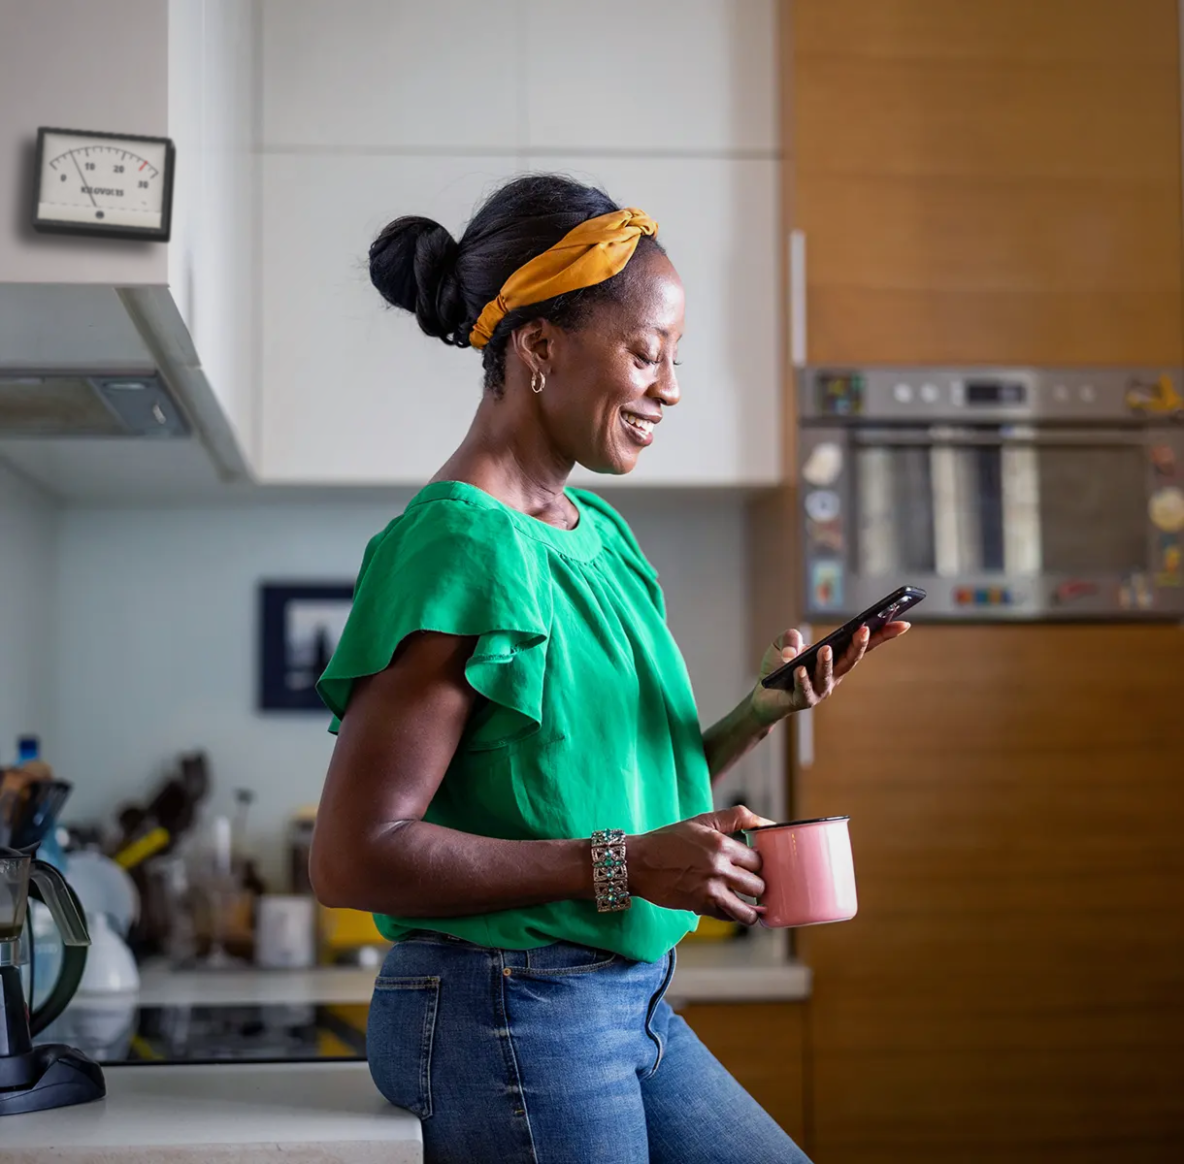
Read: 6,kV
